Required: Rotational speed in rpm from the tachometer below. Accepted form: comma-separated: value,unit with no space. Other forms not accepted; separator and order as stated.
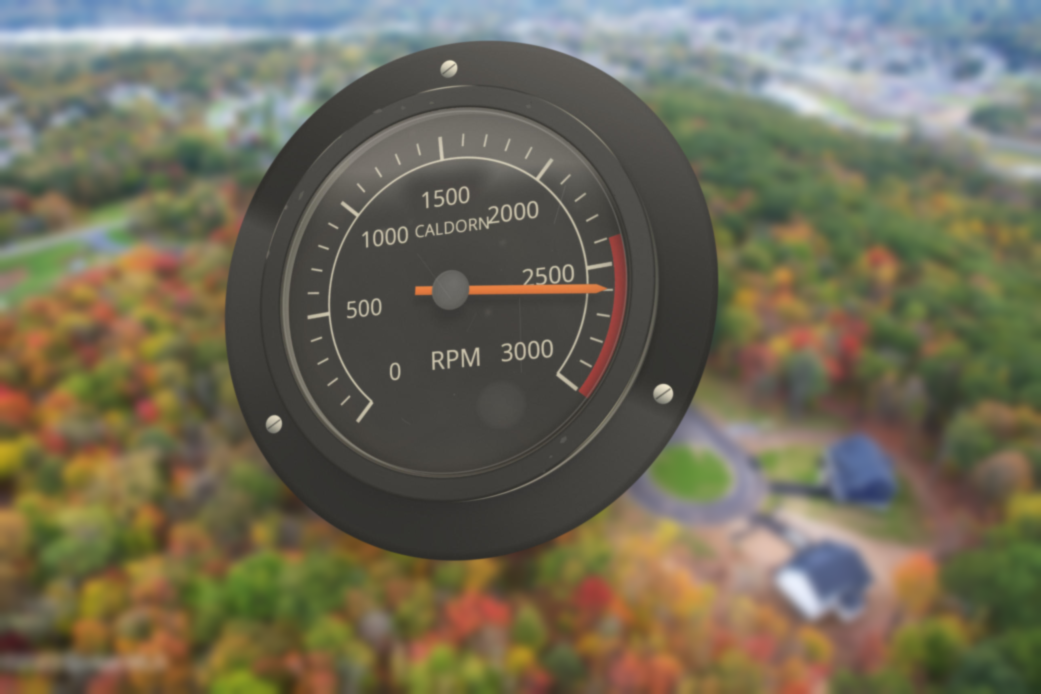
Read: 2600,rpm
